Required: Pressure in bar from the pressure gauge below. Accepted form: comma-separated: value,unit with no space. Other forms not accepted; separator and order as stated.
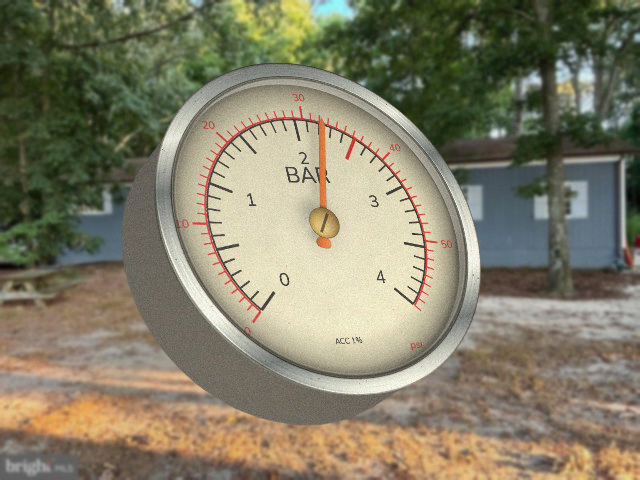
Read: 2.2,bar
